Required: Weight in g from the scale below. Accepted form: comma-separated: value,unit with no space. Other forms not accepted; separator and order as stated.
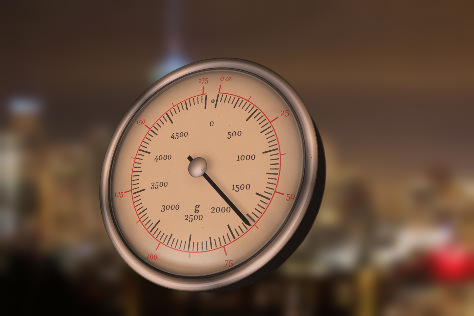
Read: 1800,g
